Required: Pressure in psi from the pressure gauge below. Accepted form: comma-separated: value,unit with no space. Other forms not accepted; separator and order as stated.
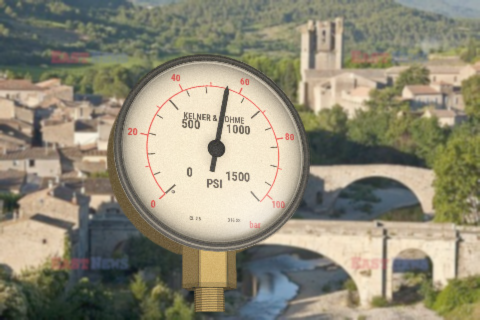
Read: 800,psi
